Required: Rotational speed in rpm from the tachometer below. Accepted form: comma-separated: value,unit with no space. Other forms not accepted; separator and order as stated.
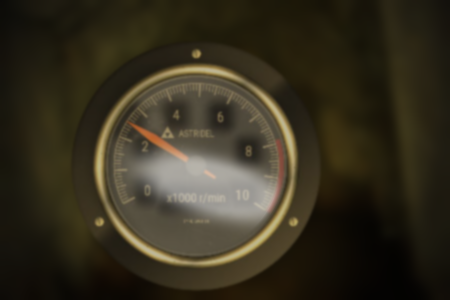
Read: 2500,rpm
